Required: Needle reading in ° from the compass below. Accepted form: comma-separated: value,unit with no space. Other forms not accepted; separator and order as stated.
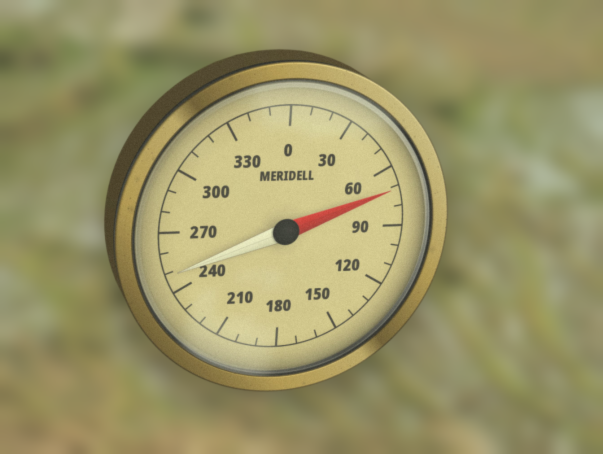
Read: 70,°
